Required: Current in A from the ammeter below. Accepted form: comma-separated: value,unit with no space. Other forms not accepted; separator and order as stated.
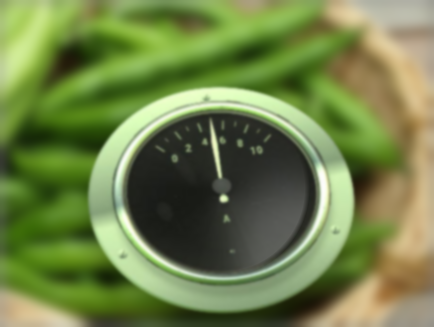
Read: 5,A
